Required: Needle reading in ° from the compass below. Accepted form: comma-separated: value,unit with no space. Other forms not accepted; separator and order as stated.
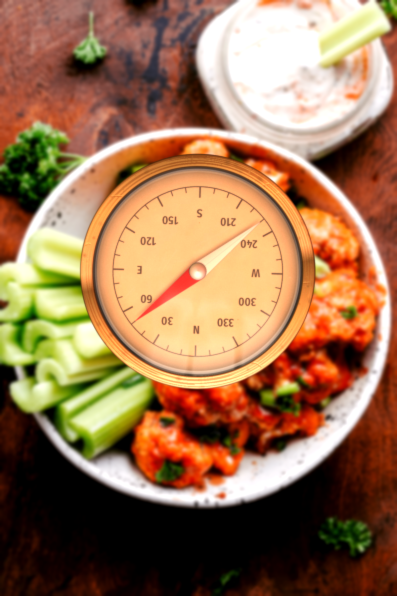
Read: 50,°
